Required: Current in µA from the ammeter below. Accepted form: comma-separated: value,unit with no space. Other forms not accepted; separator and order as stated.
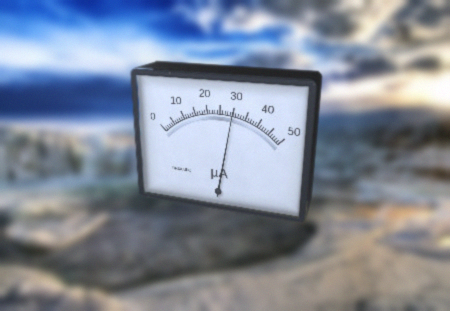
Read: 30,µA
